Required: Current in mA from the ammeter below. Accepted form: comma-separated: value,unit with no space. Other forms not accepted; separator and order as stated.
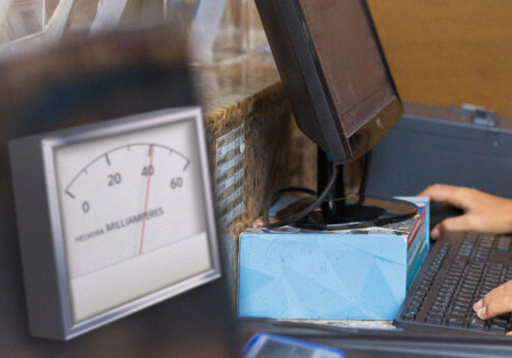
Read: 40,mA
